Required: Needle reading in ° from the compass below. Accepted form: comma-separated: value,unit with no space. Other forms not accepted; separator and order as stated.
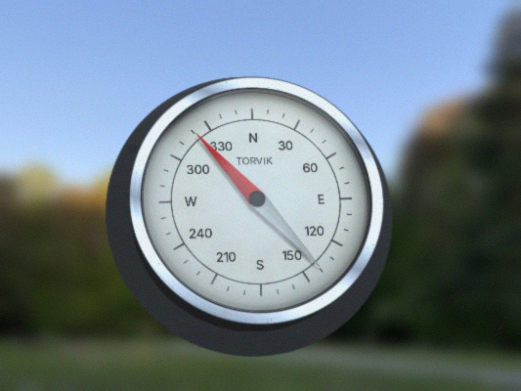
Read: 320,°
